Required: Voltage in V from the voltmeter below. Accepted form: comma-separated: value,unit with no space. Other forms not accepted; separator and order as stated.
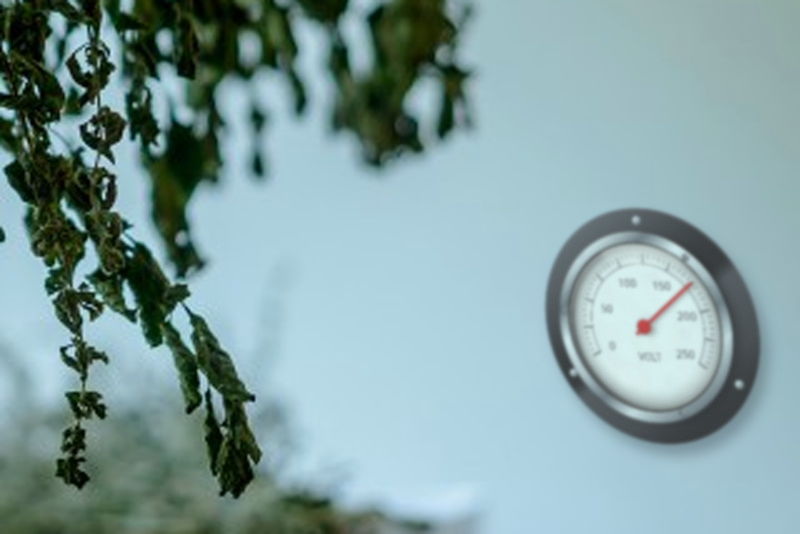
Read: 175,V
